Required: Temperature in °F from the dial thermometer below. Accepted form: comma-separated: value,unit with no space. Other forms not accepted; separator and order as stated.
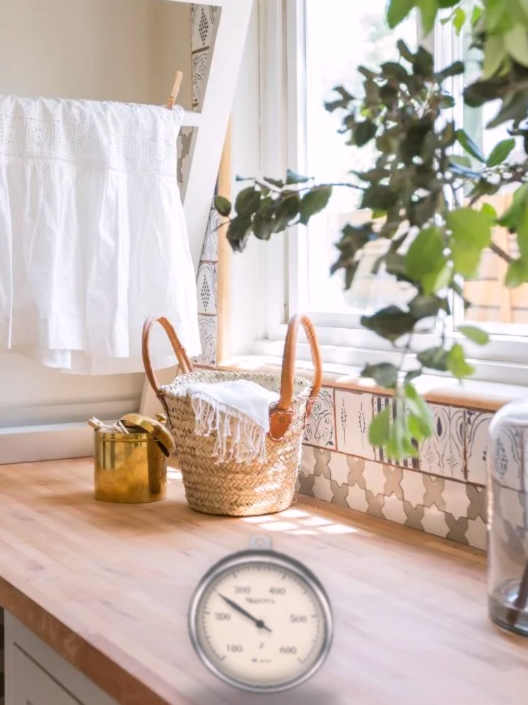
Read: 250,°F
